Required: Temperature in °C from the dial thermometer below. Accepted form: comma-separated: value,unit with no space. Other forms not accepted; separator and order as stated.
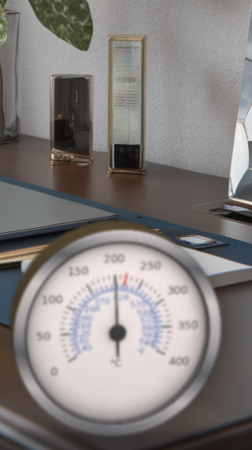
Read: 200,°C
